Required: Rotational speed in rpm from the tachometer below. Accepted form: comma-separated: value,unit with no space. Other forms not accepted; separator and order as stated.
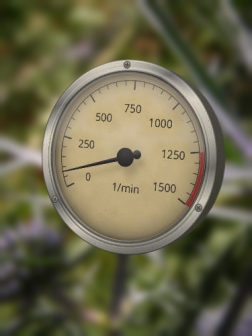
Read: 75,rpm
